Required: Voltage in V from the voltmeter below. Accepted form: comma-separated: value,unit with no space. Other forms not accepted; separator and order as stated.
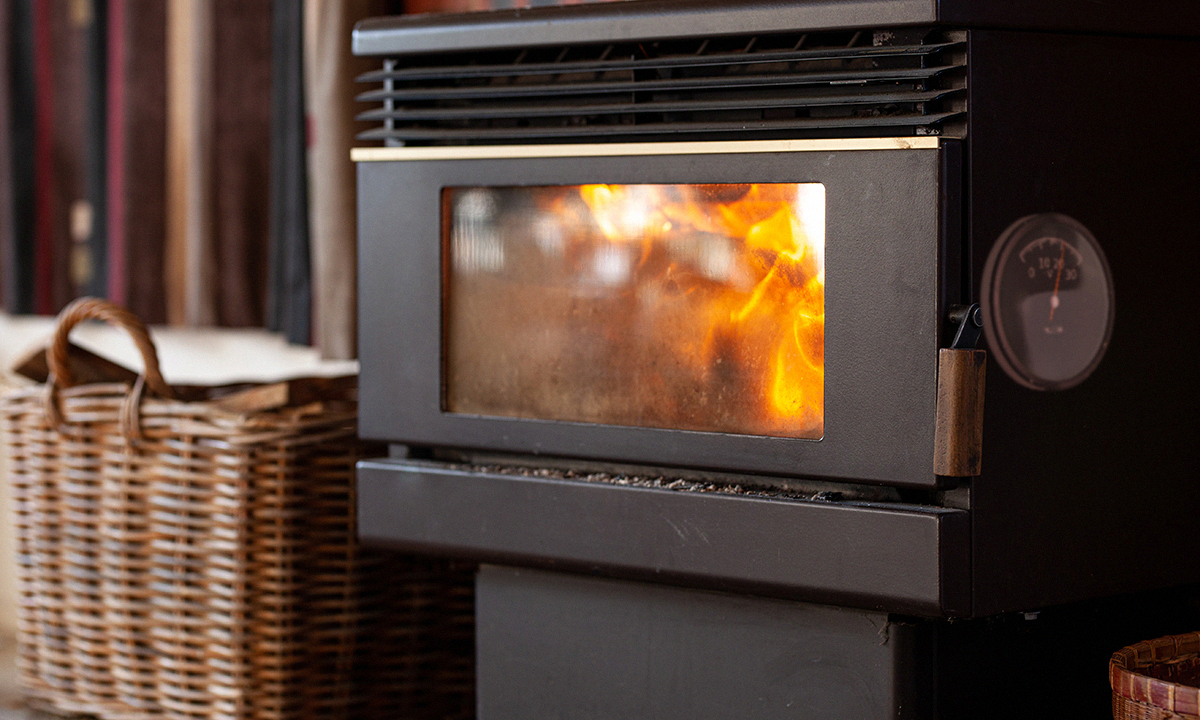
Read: 20,V
